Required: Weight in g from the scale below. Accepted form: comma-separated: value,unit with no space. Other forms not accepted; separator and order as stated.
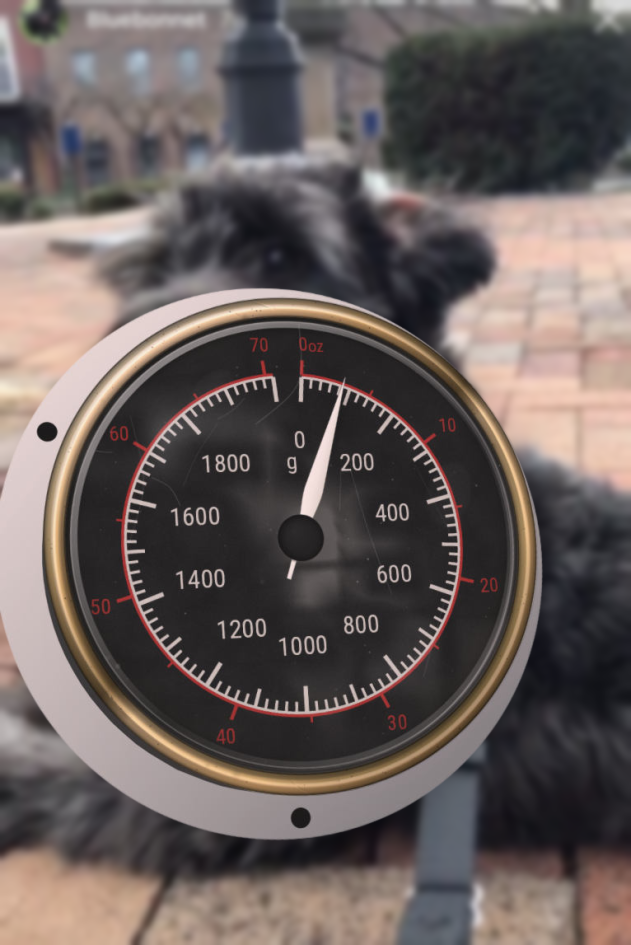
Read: 80,g
